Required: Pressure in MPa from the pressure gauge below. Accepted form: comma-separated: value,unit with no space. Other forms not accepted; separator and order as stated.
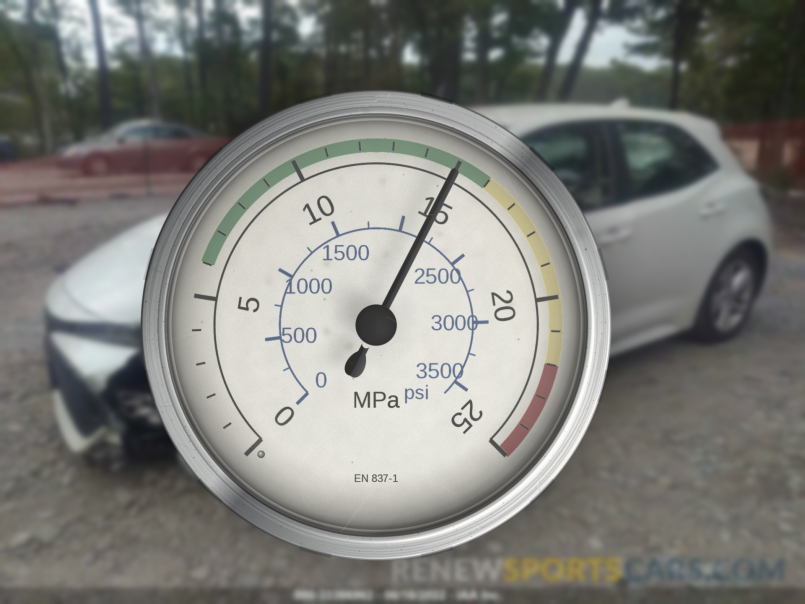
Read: 15,MPa
